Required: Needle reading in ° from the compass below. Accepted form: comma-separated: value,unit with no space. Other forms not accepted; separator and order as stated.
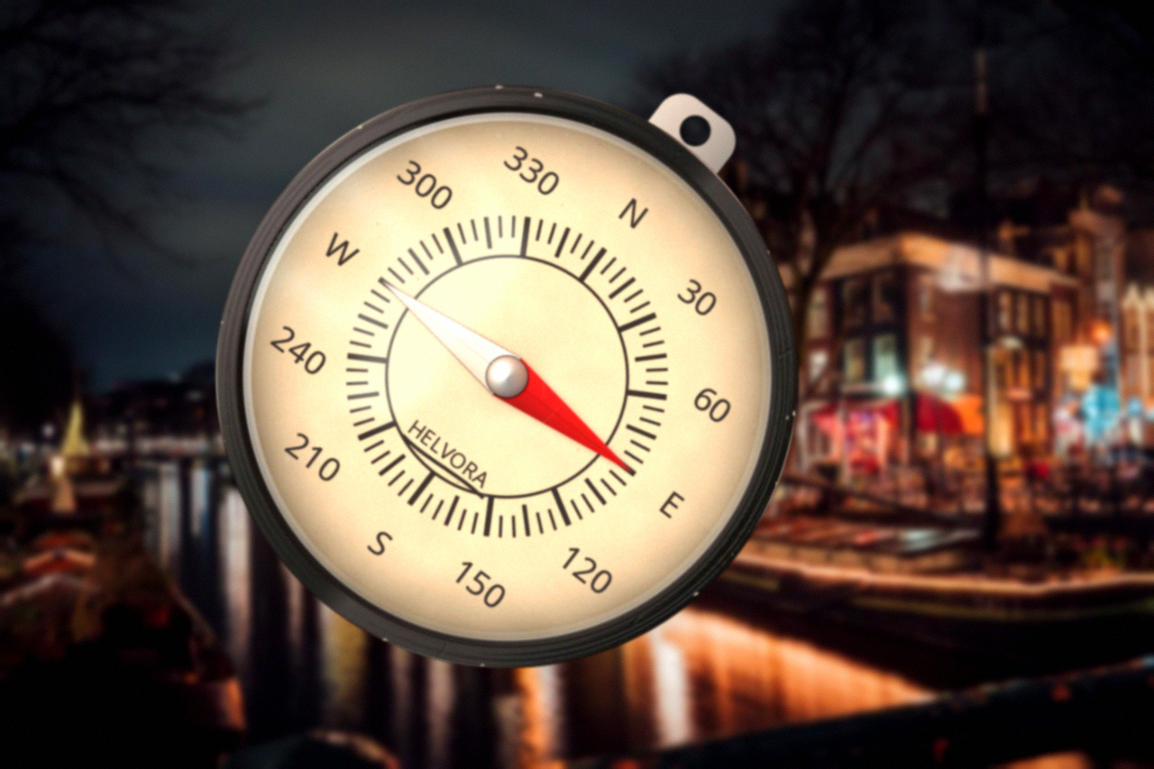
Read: 90,°
